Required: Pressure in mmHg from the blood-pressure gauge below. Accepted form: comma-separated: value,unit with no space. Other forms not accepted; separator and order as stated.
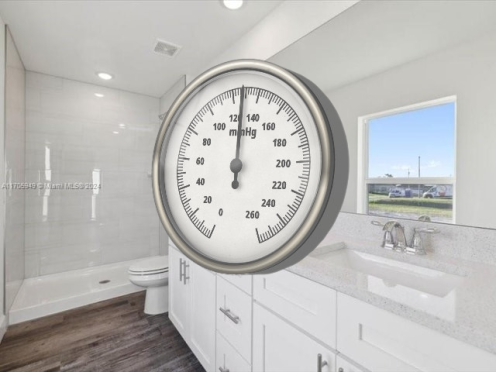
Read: 130,mmHg
